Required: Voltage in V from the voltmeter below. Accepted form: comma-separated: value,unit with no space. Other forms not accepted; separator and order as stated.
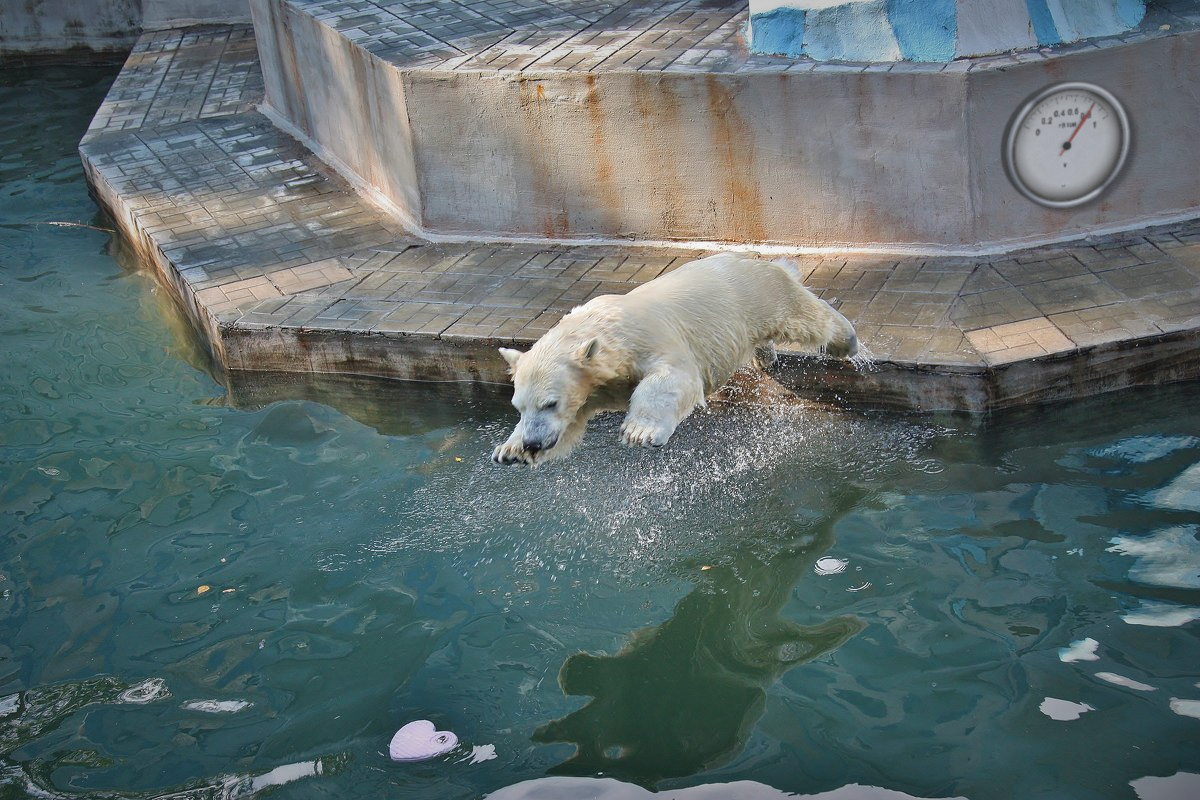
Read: 0.8,V
